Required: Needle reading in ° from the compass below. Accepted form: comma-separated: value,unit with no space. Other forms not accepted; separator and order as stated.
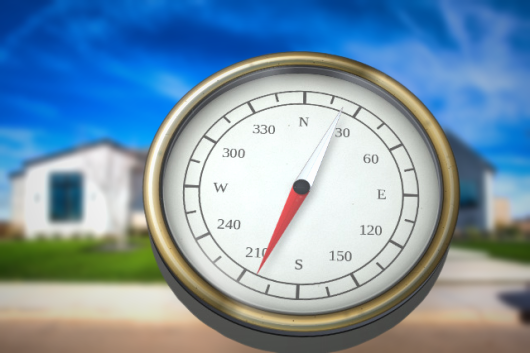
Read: 202.5,°
